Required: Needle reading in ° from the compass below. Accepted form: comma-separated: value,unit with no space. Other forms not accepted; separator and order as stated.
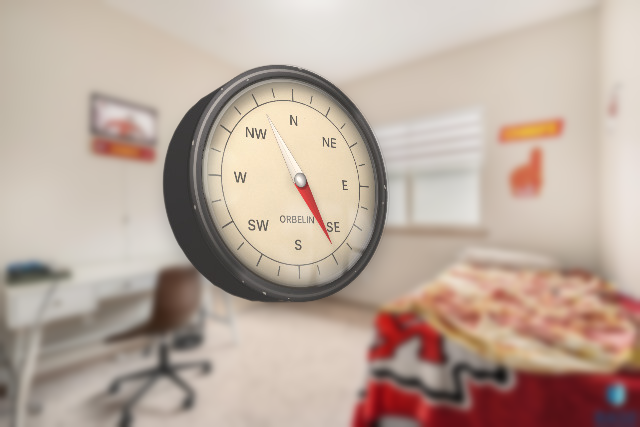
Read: 150,°
